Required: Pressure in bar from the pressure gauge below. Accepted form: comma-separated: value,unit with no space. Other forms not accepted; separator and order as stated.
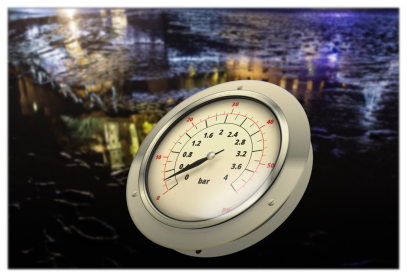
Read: 0.2,bar
